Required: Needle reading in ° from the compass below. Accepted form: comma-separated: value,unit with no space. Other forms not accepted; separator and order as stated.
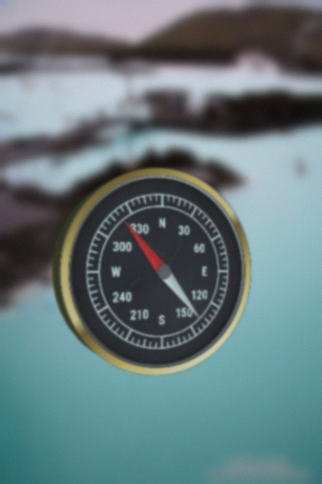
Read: 320,°
